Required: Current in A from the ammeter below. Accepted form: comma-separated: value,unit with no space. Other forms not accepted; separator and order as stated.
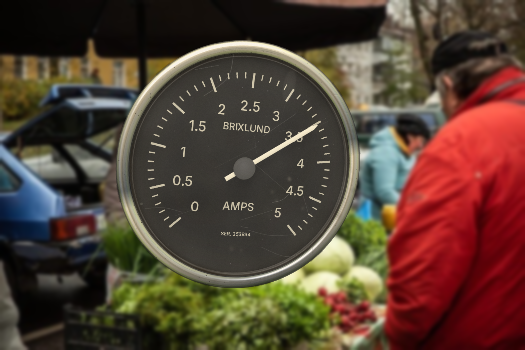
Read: 3.5,A
